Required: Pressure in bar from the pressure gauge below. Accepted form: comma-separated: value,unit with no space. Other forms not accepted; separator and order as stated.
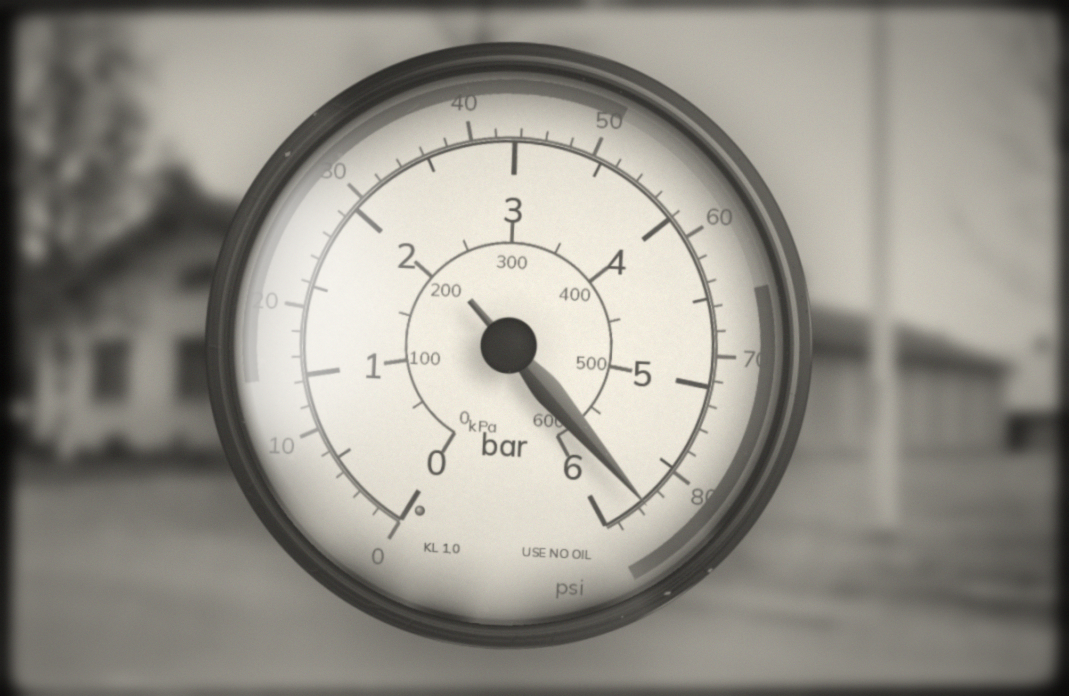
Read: 5.75,bar
